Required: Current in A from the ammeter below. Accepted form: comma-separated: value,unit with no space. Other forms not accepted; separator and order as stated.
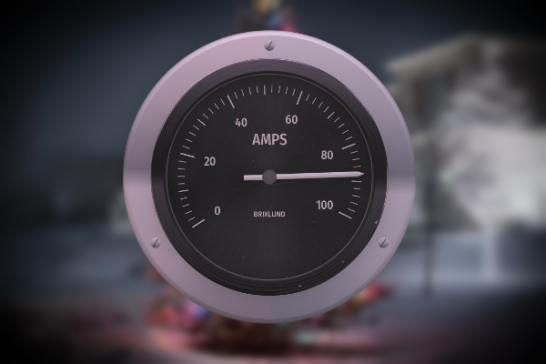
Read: 88,A
